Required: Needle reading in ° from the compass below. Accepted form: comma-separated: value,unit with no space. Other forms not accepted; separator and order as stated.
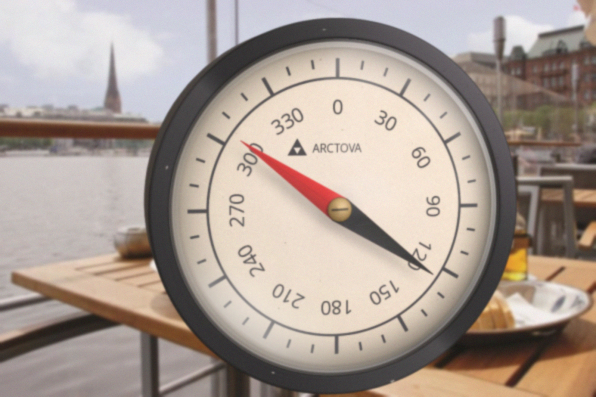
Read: 305,°
